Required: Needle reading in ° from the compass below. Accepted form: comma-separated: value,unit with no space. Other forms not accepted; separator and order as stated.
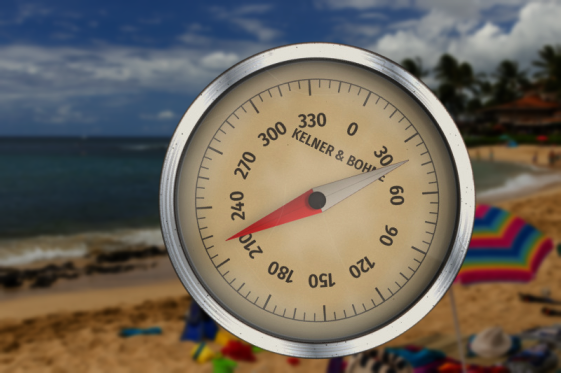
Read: 220,°
